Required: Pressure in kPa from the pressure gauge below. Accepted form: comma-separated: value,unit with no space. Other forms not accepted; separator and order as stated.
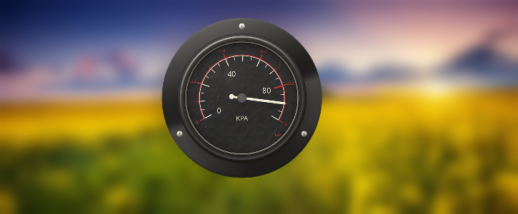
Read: 90,kPa
